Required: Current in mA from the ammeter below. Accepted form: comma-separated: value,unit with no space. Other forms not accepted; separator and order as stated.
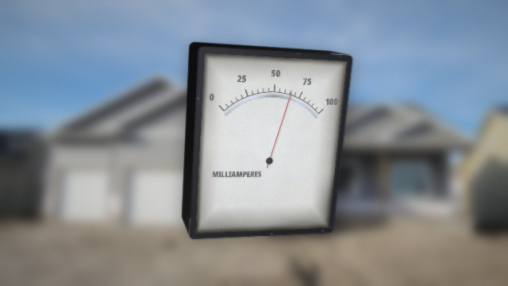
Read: 65,mA
